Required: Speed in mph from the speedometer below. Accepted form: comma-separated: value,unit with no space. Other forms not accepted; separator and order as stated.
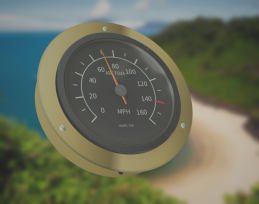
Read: 70,mph
